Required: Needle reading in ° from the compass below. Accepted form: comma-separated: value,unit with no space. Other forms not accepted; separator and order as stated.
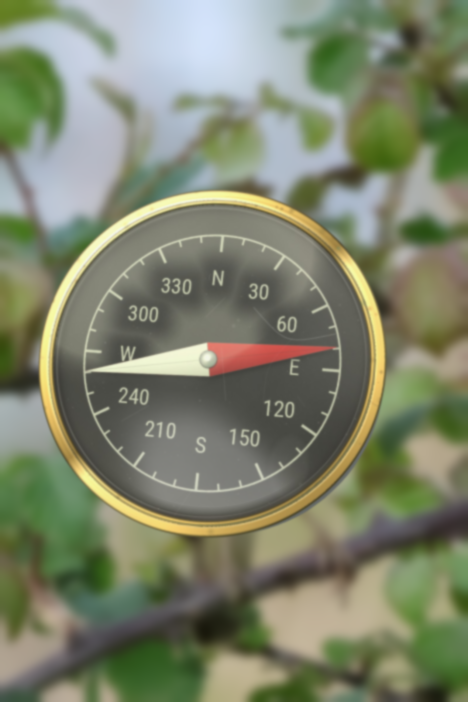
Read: 80,°
